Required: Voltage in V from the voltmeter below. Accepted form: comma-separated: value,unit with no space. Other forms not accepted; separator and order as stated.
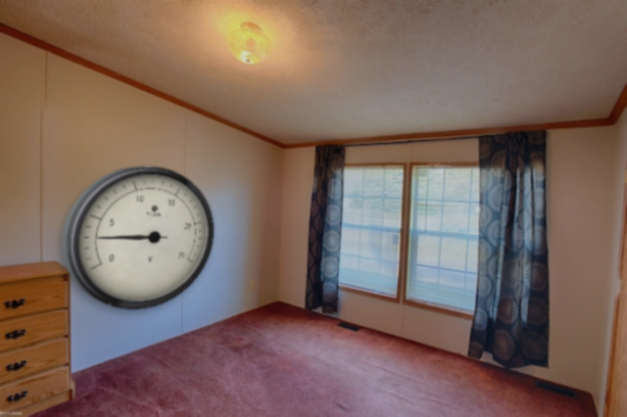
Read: 3,V
